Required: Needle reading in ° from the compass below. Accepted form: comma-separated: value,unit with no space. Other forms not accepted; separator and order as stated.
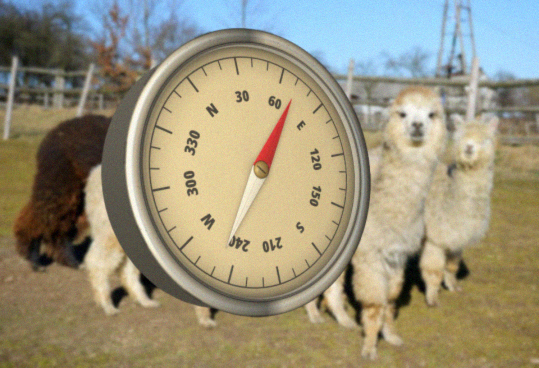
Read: 70,°
